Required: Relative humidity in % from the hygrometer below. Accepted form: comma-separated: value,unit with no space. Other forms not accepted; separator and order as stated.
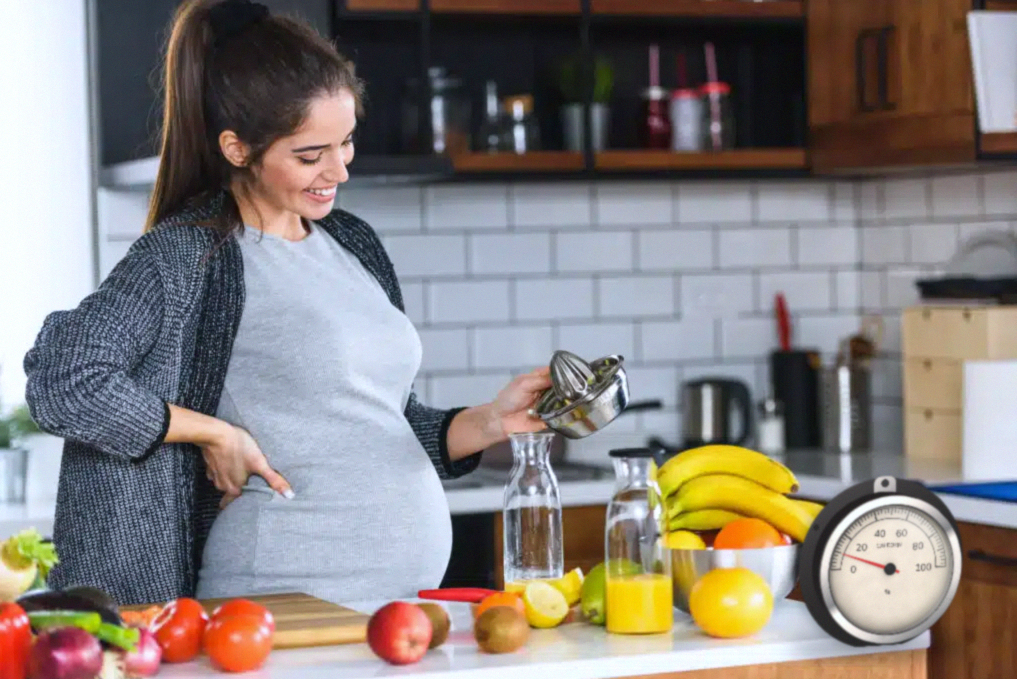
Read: 10,%
